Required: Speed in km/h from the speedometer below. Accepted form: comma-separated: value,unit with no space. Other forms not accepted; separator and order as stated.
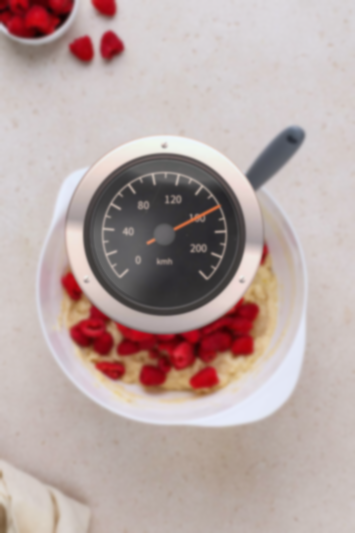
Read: 160,km/h
